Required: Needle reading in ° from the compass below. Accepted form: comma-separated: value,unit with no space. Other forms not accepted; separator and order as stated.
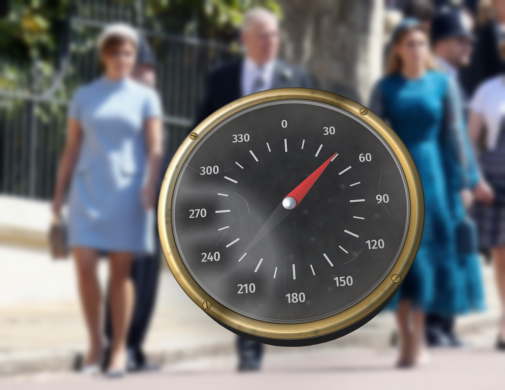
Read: 45,°
